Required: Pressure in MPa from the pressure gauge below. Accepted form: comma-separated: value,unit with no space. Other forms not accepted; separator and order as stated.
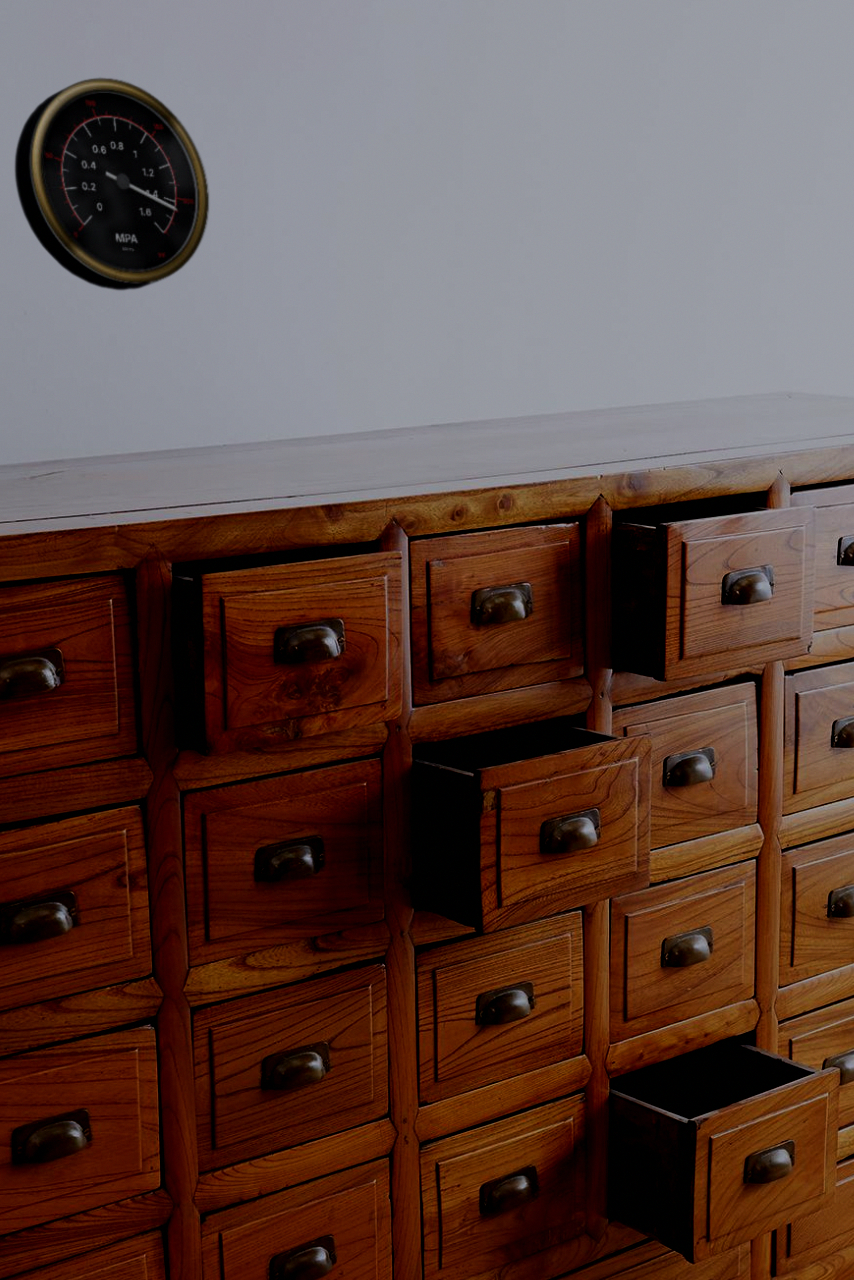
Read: 1.45,MPa
